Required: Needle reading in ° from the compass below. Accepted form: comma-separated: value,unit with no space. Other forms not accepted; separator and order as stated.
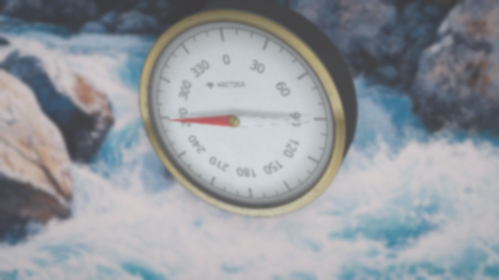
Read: 270,°
